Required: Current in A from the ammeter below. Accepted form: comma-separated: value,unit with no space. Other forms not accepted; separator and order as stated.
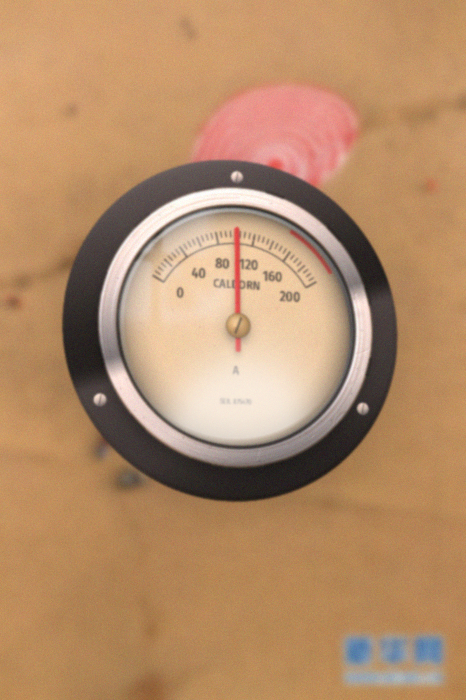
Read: 100,A
